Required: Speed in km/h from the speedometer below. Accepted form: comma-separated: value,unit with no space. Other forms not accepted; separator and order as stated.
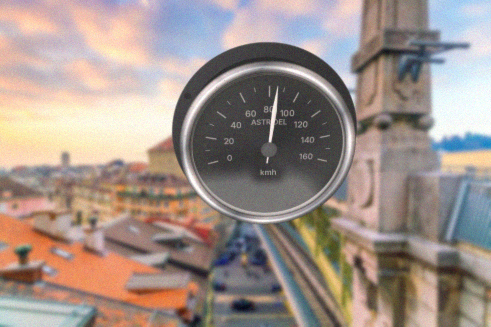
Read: 85,km/h
